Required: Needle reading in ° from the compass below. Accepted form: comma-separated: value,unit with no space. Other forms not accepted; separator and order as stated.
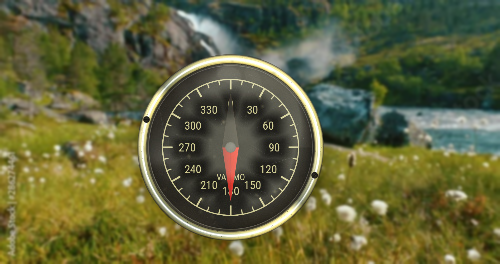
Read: 180,°
